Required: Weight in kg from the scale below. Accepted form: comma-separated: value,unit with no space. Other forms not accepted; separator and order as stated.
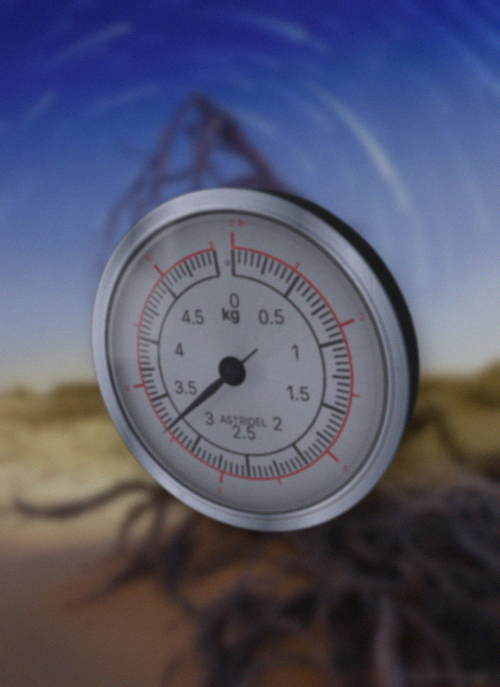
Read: 3.25,kg
